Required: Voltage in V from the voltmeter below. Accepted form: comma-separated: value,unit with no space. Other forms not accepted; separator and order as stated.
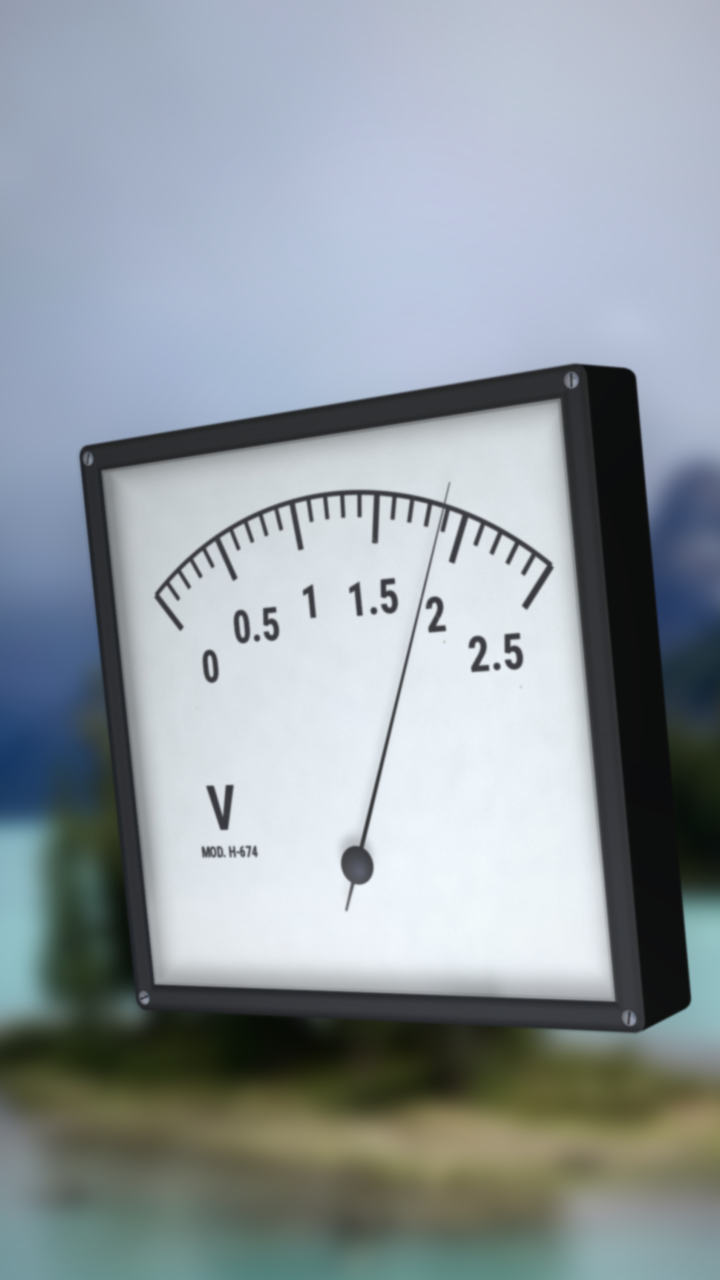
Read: 1.9,V
